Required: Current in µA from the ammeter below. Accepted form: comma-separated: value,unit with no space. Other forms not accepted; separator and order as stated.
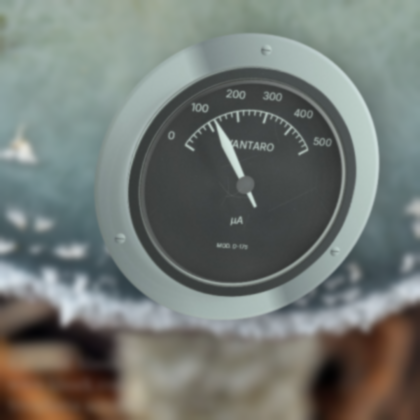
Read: 120,µA
